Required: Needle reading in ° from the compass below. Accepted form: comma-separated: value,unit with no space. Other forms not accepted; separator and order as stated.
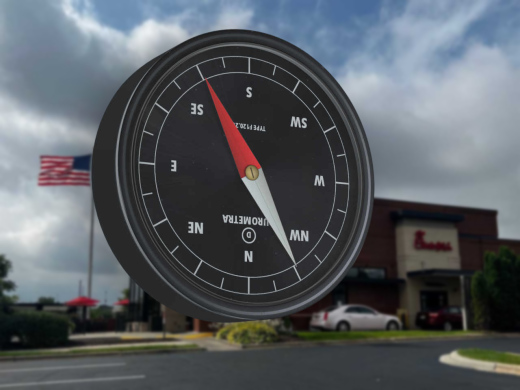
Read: 150,°
